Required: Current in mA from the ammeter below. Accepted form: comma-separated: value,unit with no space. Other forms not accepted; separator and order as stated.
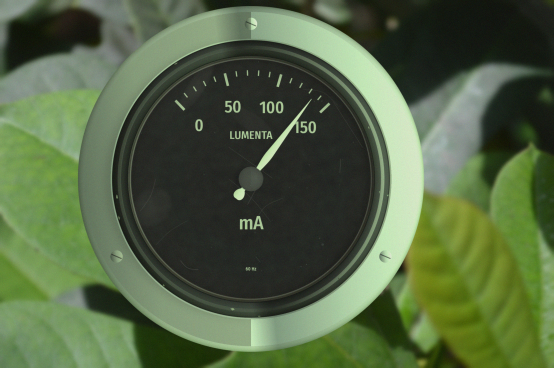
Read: 135,mA
